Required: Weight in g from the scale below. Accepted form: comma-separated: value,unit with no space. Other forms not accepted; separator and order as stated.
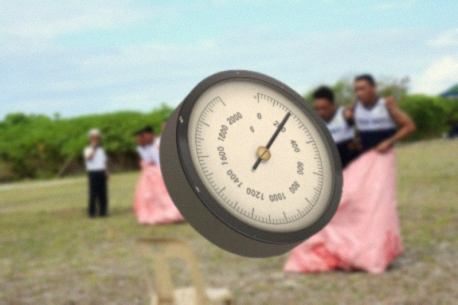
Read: 200,g
